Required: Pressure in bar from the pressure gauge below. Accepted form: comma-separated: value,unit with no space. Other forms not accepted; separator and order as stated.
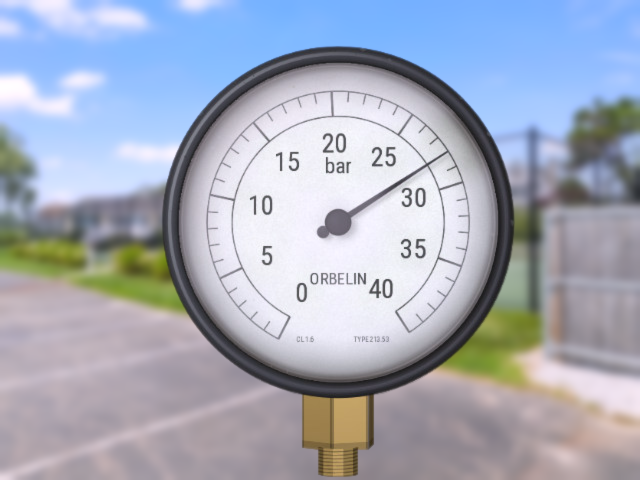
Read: 28,bar
